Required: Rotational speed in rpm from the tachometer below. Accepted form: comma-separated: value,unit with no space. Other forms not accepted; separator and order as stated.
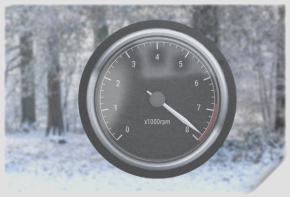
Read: 7800,rpm
